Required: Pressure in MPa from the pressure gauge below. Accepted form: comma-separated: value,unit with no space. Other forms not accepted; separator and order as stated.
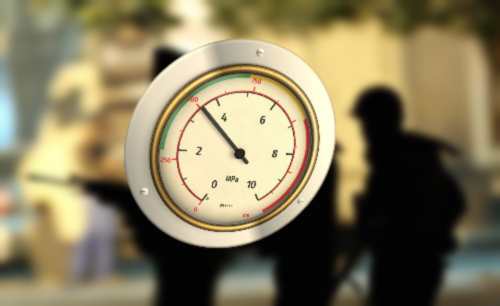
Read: 3.5,MPa
